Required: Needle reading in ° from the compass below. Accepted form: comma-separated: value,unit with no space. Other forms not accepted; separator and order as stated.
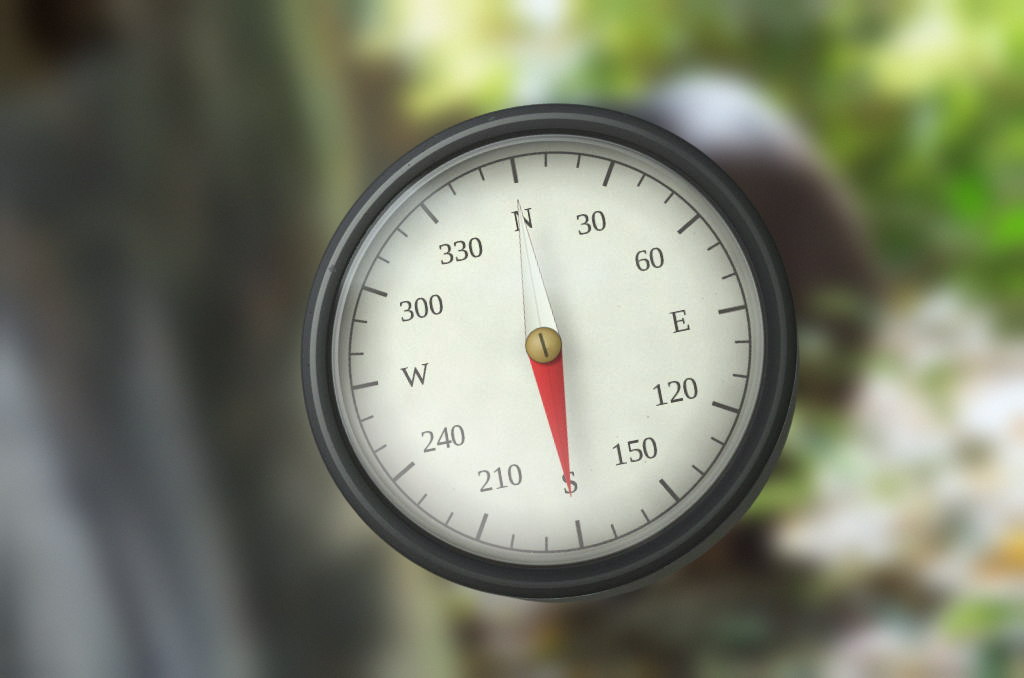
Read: 180,°
